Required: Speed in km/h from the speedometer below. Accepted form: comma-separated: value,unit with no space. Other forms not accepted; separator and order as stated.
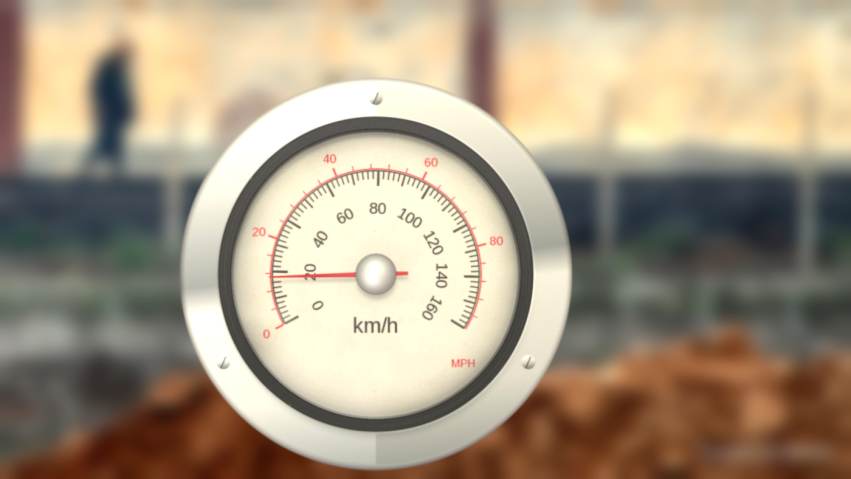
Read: 18,km/h
